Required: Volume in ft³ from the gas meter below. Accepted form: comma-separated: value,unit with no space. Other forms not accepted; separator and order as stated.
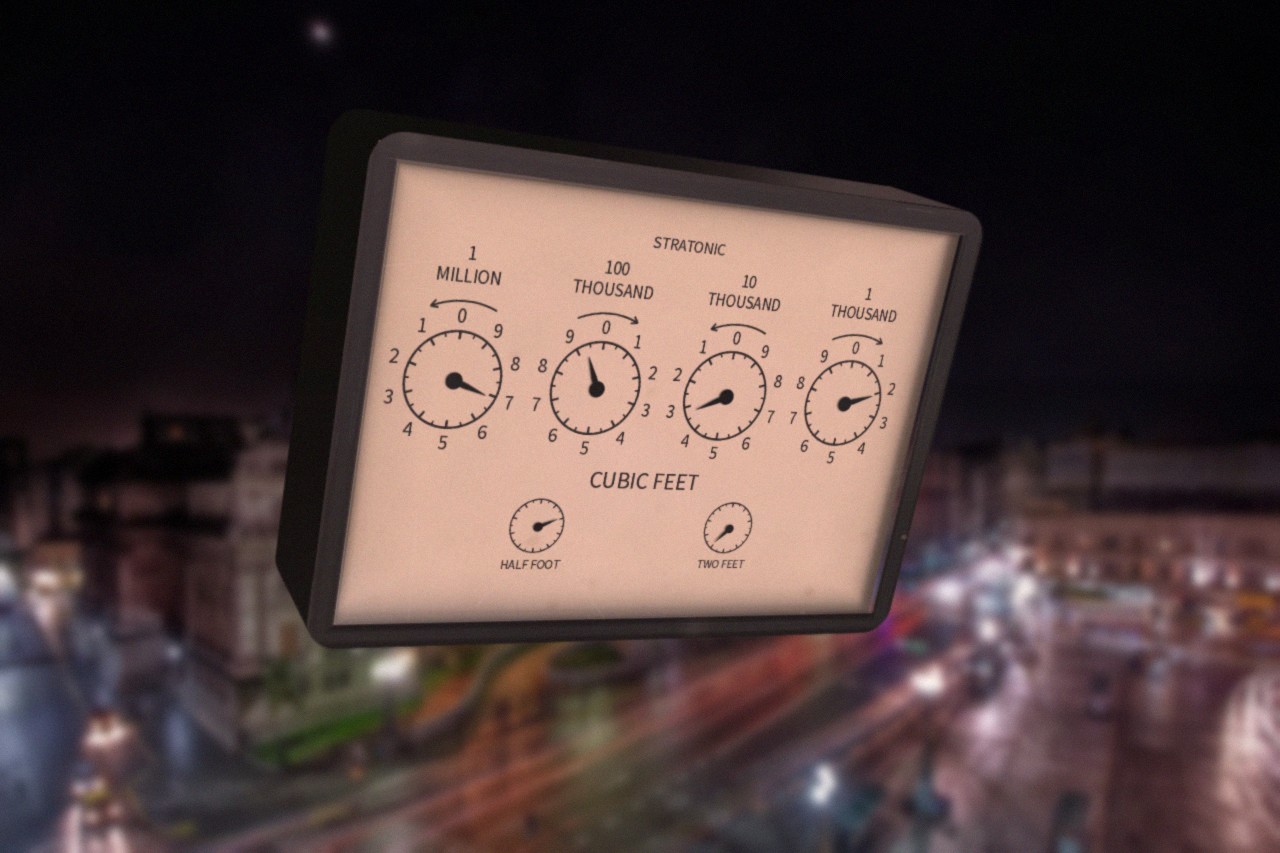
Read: 693200,ft³
